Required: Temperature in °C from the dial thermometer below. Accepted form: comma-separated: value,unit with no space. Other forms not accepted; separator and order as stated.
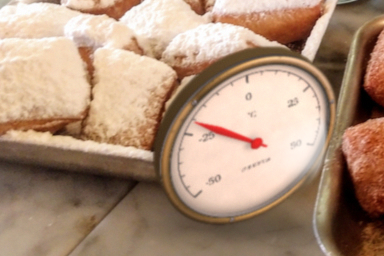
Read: -20,°C
